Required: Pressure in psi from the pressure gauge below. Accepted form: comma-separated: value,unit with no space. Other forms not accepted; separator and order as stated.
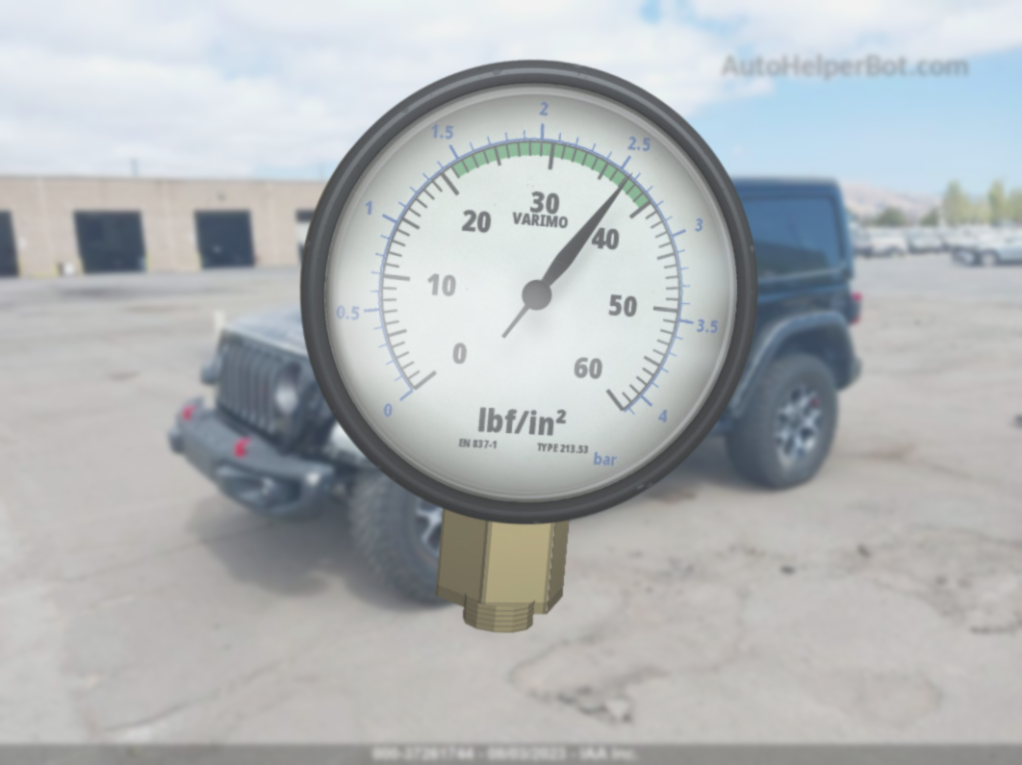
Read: 37,psi
